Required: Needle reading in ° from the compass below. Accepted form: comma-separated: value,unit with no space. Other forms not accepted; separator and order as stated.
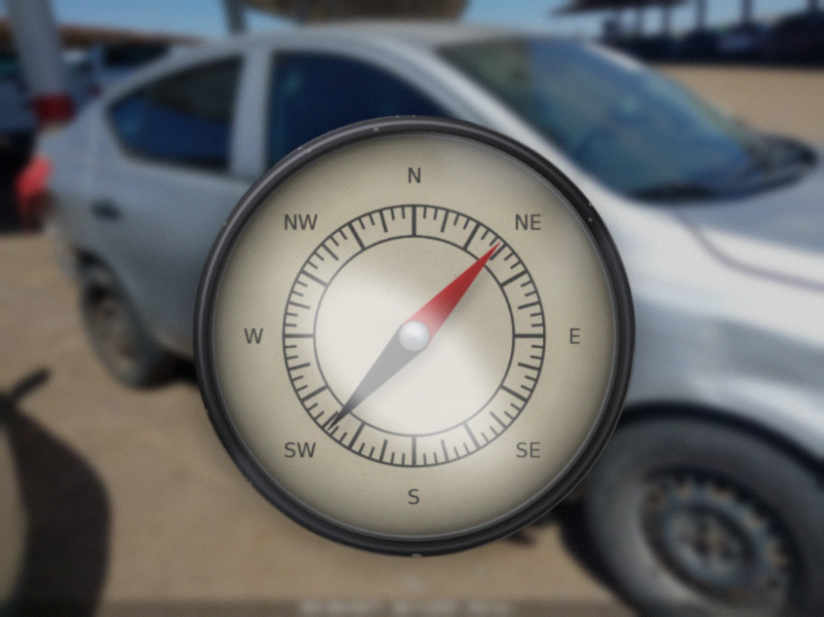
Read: 42.5,°
